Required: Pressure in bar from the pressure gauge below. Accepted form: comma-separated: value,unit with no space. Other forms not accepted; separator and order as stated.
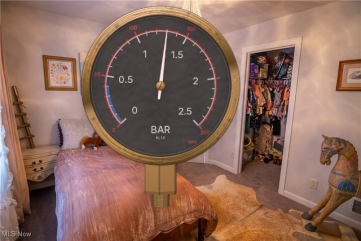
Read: 1.3,bar
